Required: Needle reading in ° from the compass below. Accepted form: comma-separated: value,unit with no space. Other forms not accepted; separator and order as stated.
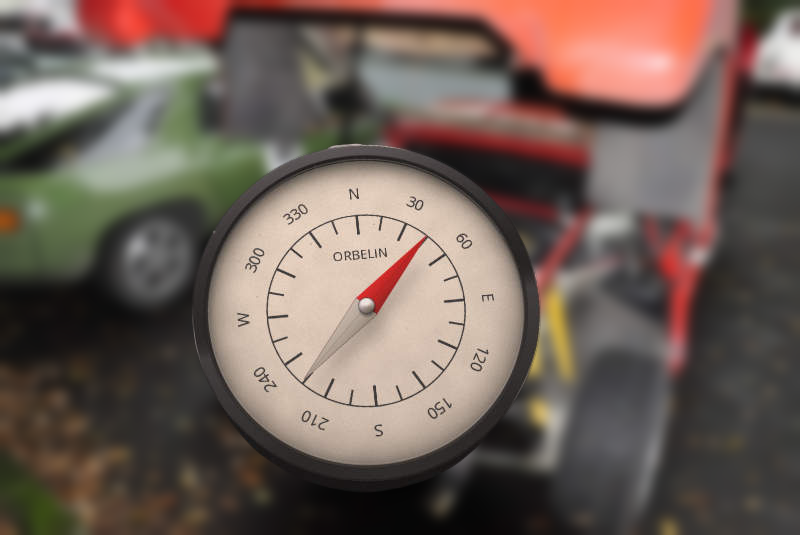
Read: 45,°
